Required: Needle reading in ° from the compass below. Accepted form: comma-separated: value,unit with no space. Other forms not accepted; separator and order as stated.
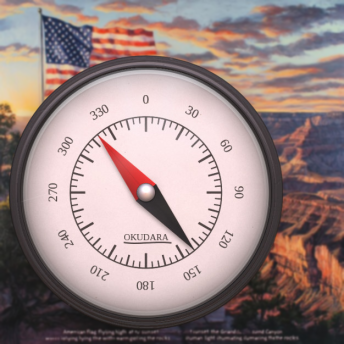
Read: 320,°
